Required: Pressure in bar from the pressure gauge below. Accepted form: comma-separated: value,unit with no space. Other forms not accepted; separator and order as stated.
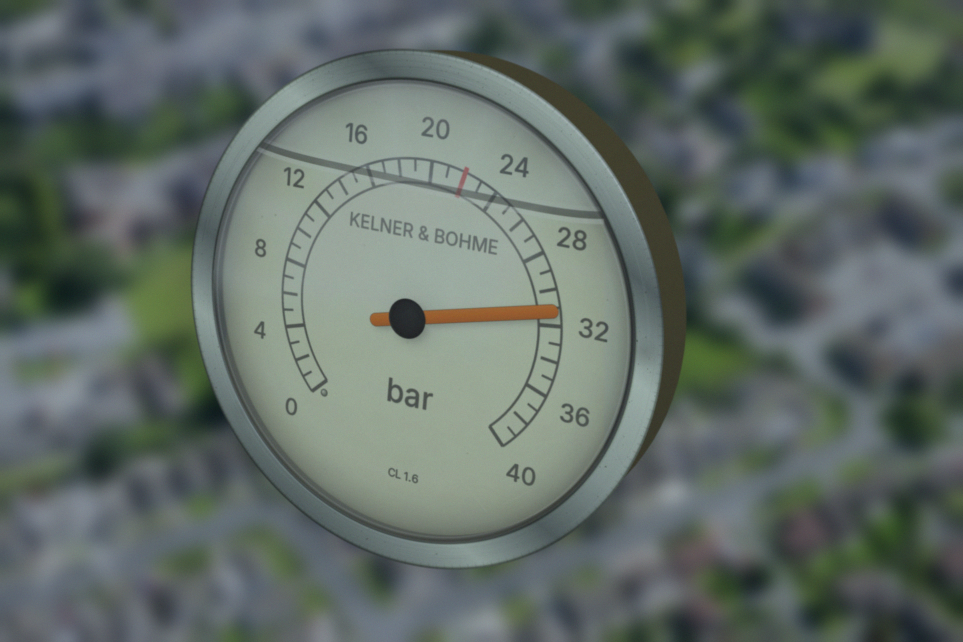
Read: 31,bar
